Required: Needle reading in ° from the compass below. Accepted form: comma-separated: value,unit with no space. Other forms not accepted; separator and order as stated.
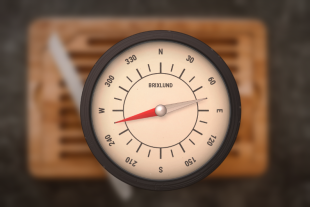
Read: 255,°
